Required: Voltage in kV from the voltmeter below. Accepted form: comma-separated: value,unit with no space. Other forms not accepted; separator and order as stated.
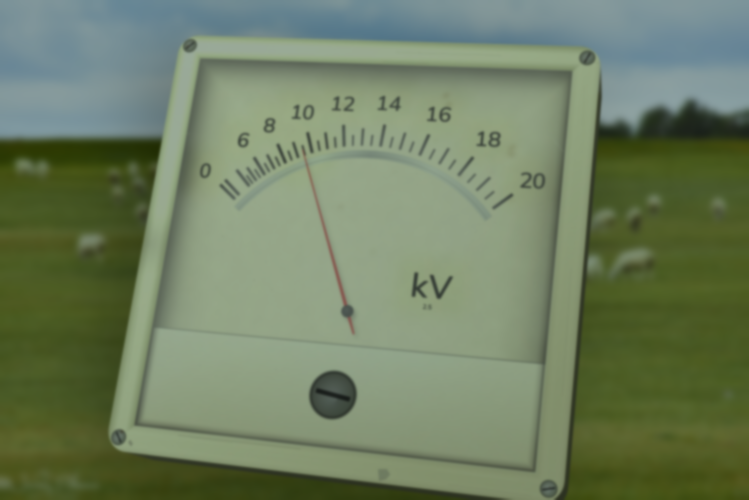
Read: 9.5,kV
